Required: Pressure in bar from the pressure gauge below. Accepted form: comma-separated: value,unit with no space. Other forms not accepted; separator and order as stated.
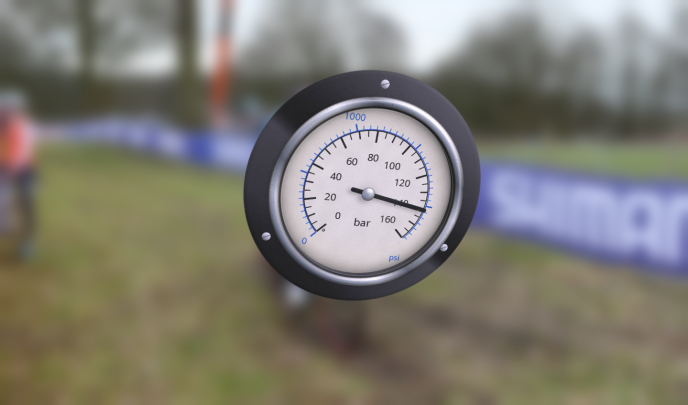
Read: 140,bar
